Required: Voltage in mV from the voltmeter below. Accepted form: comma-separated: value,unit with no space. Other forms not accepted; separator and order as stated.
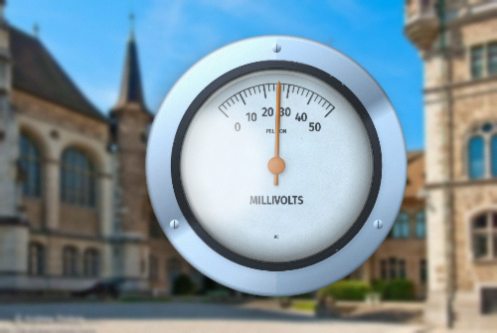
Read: 26,mV
